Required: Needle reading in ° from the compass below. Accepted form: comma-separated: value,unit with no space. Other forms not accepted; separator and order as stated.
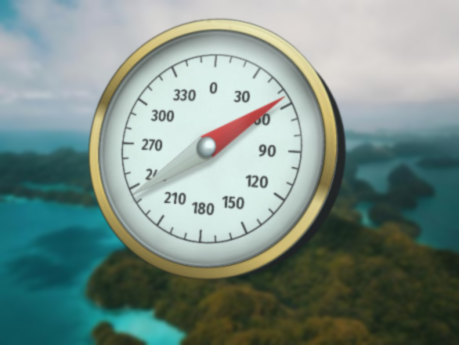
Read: 55,°
